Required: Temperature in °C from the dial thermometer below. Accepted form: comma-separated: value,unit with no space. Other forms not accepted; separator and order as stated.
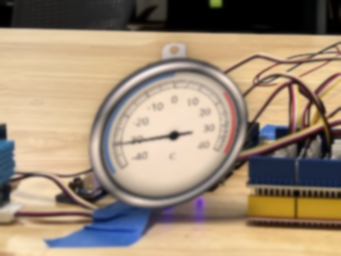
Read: -30,°C
